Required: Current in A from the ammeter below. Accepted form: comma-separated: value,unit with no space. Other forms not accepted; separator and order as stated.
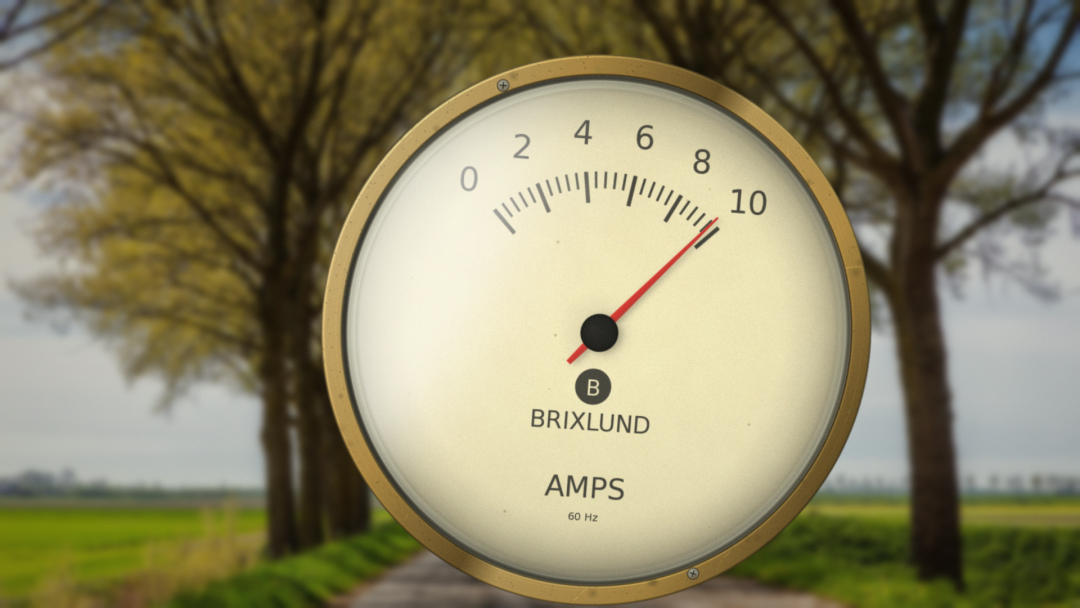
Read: 9.6,A
